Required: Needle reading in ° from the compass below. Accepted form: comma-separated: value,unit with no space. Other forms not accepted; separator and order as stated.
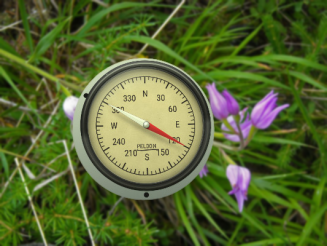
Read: 120,°
